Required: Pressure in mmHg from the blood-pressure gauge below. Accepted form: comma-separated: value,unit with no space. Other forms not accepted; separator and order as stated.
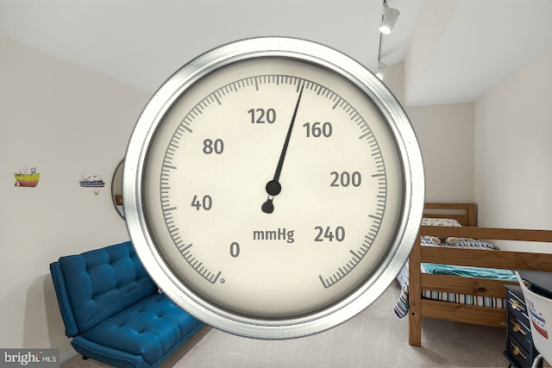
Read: 142,mmHg
